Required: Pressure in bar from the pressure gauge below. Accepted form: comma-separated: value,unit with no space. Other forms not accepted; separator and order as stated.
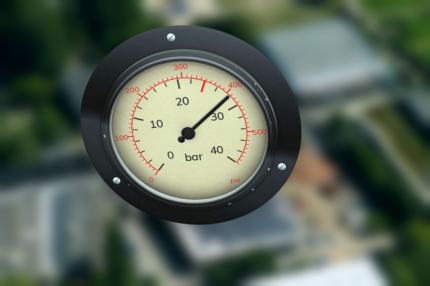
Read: 28,bar
